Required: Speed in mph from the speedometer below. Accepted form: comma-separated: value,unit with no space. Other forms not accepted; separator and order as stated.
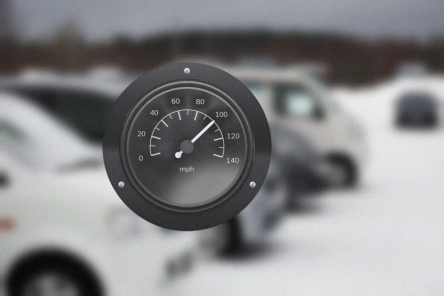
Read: 100,mph
